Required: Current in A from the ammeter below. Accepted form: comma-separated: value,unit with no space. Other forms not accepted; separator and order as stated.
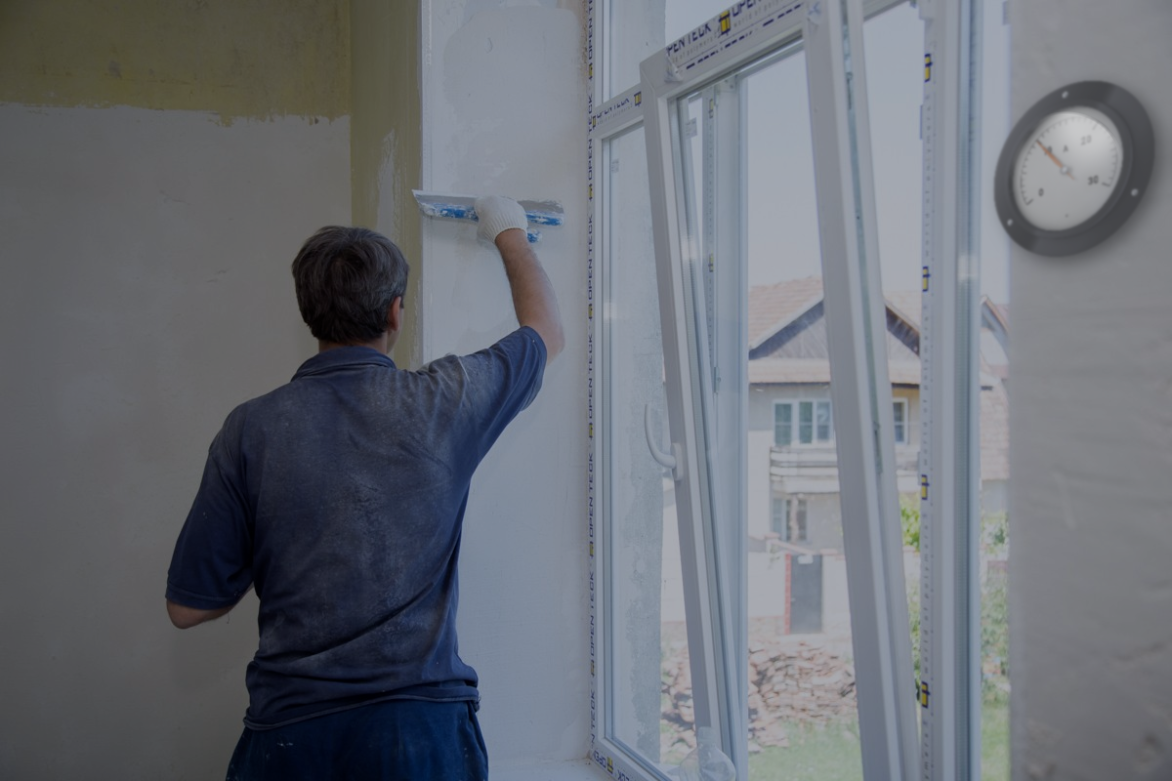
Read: 10,A
